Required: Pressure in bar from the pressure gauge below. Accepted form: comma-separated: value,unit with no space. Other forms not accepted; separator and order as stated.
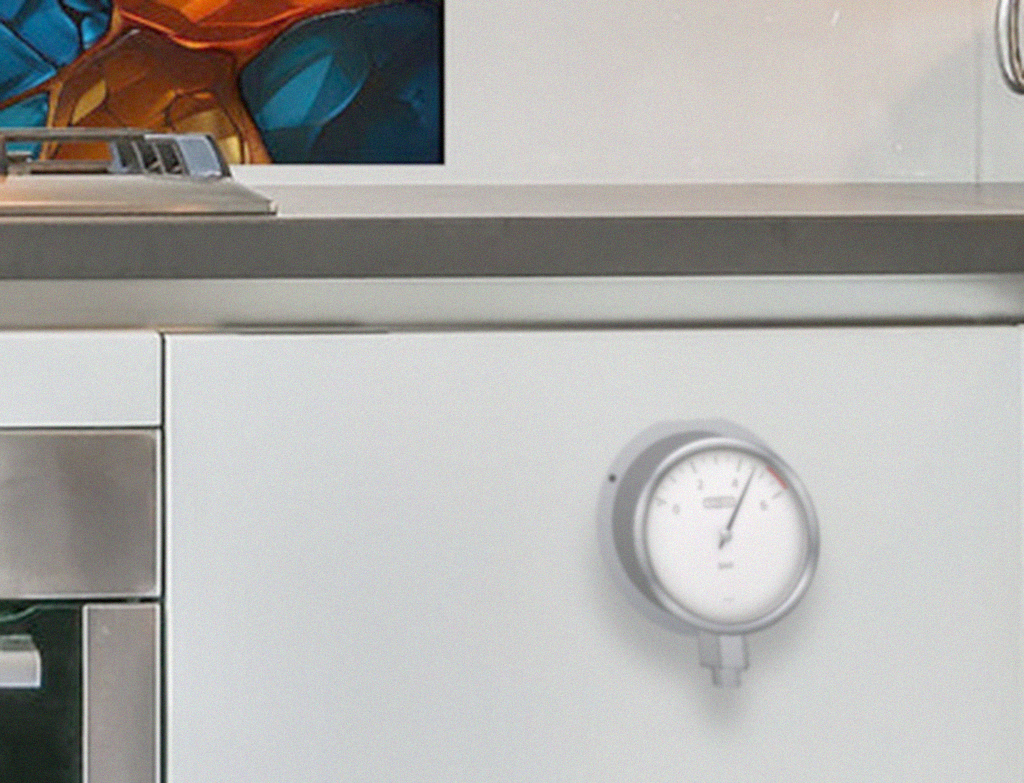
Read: 4.5,bar
